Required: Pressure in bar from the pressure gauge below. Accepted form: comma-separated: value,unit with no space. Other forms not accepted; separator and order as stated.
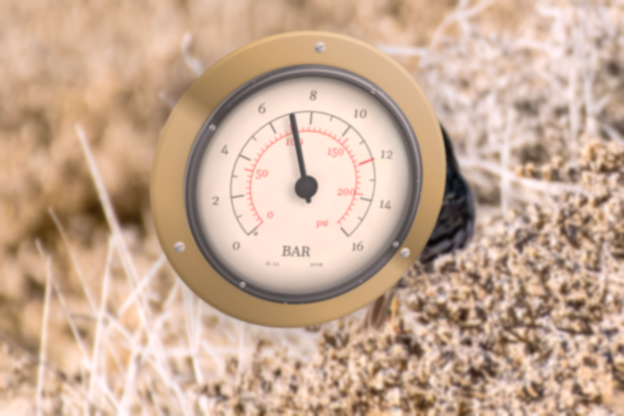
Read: 7,bar
